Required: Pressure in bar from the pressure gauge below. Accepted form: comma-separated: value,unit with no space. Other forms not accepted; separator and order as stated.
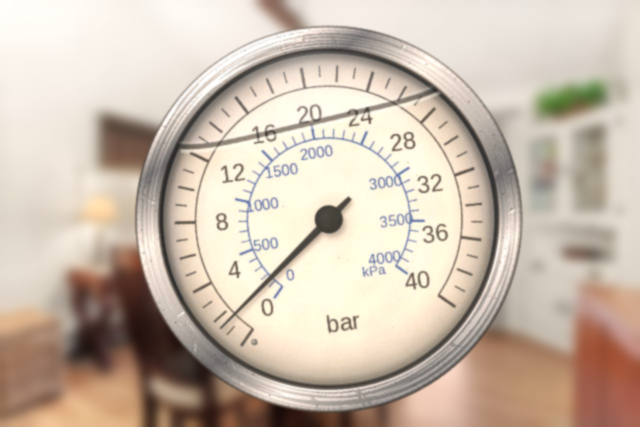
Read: 1.5,bar
